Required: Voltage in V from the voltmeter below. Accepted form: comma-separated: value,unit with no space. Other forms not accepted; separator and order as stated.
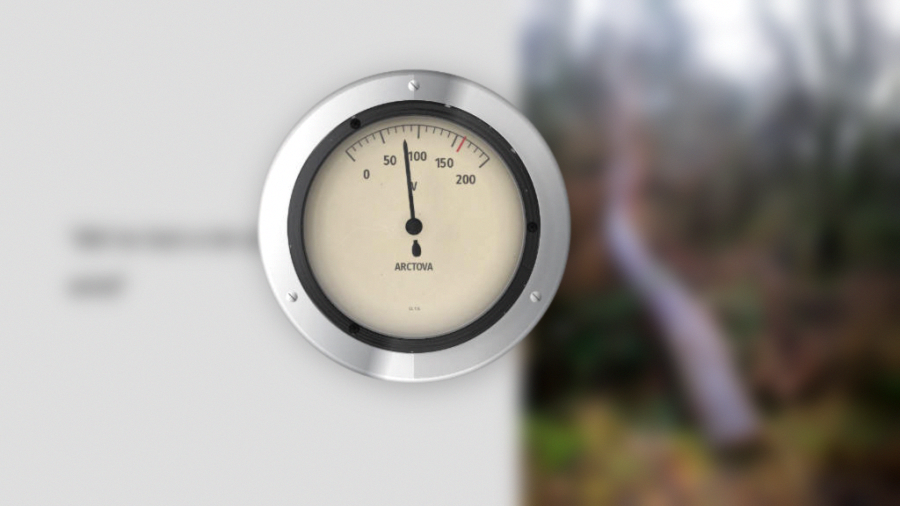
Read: 80,V
